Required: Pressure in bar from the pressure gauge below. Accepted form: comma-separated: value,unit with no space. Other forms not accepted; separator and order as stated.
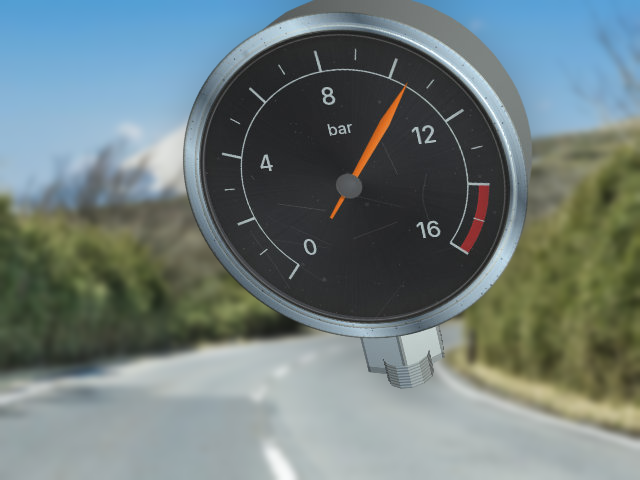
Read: 10.5,bar
